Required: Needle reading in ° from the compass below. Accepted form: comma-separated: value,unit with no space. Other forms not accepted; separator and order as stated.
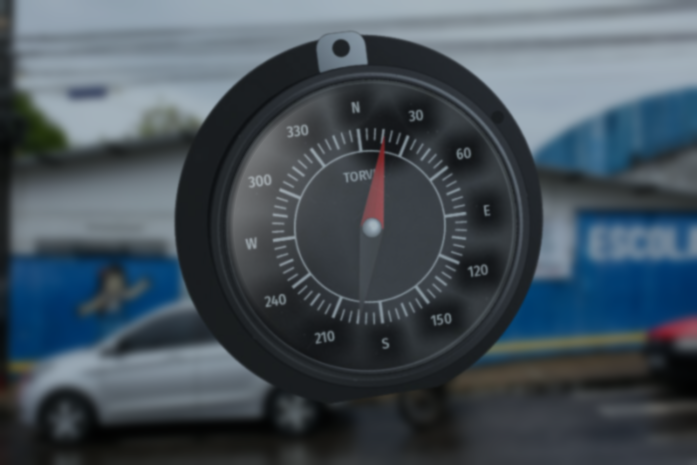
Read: 15,°
